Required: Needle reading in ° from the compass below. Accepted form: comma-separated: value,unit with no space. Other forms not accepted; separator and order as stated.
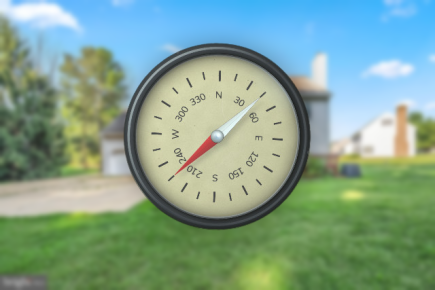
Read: 225,°
